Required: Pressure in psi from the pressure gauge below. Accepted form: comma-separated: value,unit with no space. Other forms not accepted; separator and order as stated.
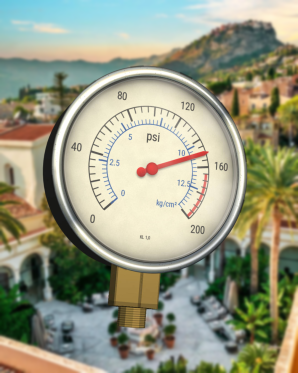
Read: 150,psi
